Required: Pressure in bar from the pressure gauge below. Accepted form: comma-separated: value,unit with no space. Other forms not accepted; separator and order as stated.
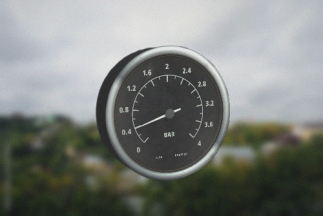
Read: 0.4,bar
